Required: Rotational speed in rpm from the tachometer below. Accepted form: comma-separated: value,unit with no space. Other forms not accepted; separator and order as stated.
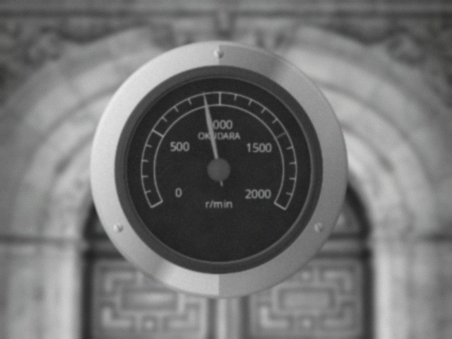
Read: 900,rpm
